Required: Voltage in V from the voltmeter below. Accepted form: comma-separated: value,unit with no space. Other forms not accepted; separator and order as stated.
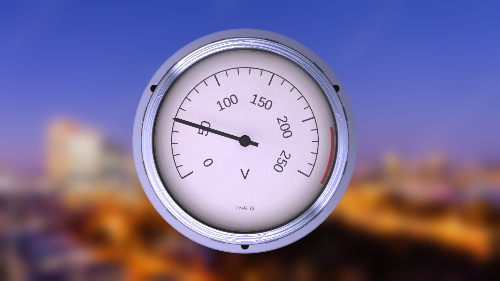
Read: 50,V
